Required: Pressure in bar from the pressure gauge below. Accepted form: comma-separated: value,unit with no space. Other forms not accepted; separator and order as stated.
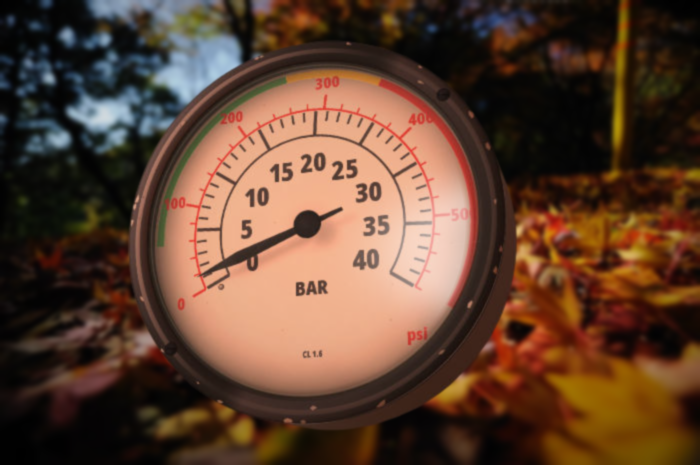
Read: 1,bar
